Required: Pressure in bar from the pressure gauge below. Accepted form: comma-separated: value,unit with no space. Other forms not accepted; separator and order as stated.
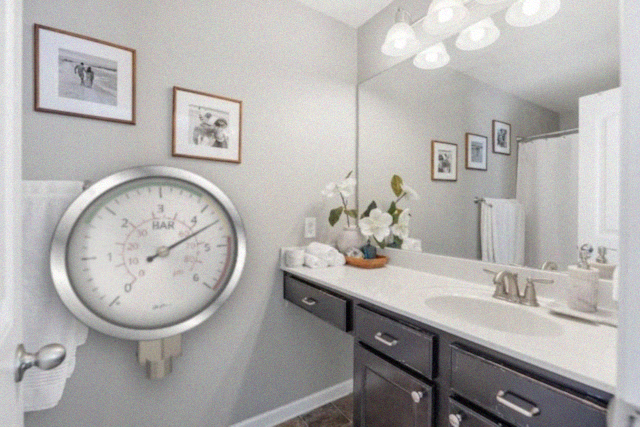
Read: 4.4,bar
